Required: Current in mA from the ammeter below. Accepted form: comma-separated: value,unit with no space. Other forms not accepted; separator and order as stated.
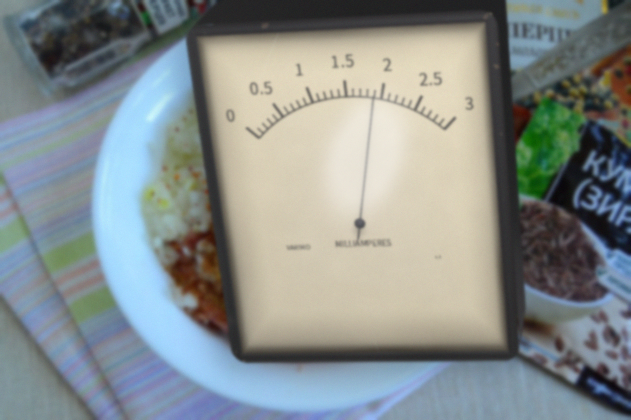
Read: 1.9,mA
